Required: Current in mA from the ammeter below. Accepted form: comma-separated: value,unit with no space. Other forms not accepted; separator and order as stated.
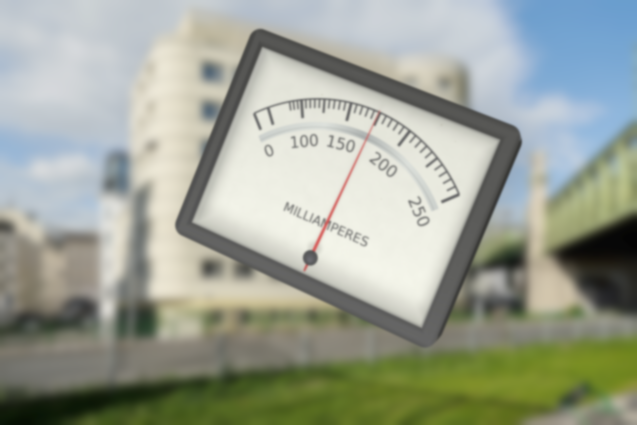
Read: 175,mA
